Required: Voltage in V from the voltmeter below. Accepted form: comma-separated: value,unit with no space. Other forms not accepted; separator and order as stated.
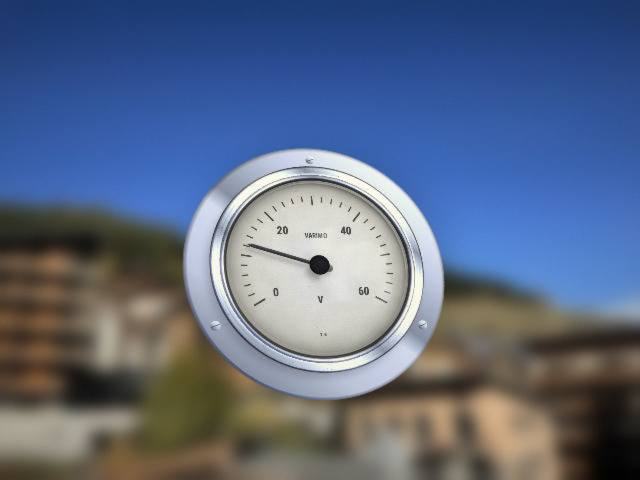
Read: 12,V
